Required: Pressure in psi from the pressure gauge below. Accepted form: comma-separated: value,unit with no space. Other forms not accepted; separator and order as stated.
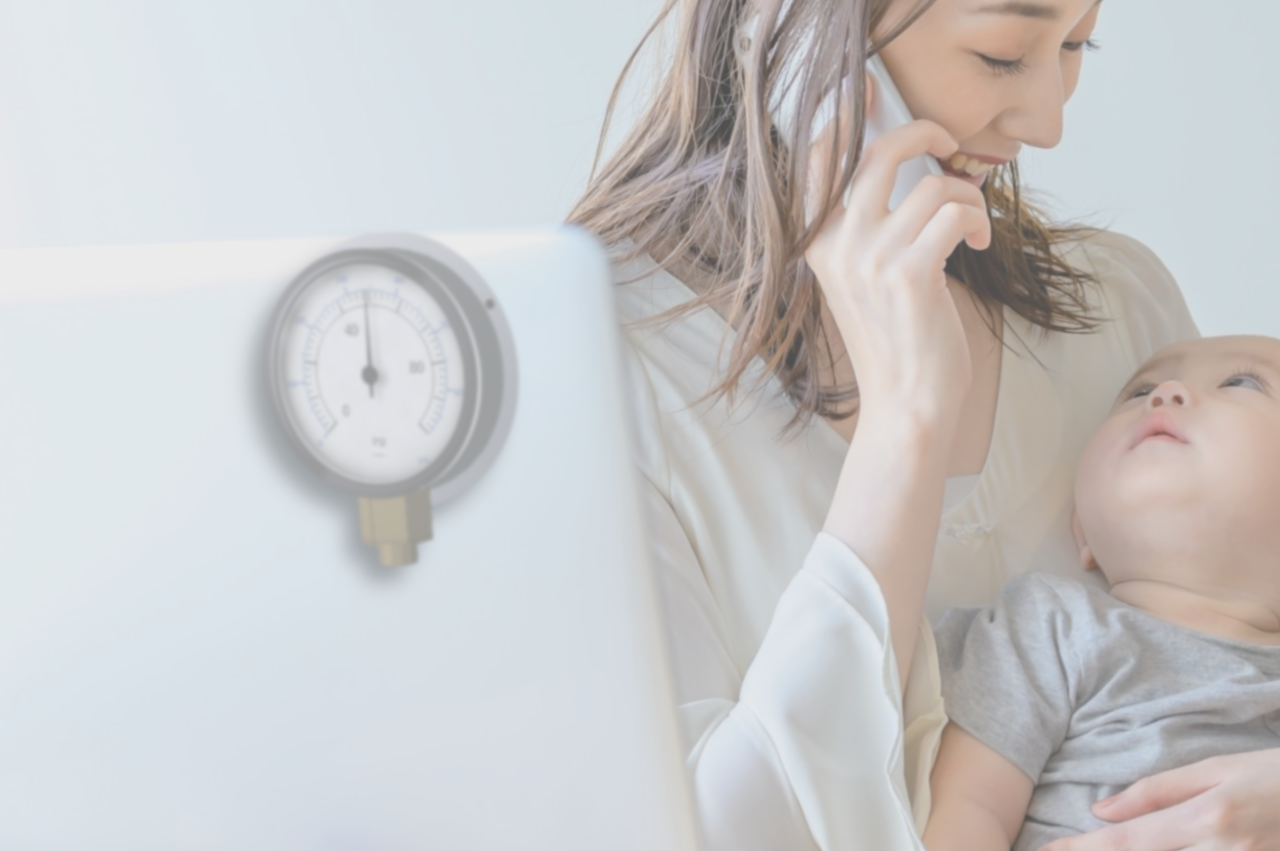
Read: 50,psi
